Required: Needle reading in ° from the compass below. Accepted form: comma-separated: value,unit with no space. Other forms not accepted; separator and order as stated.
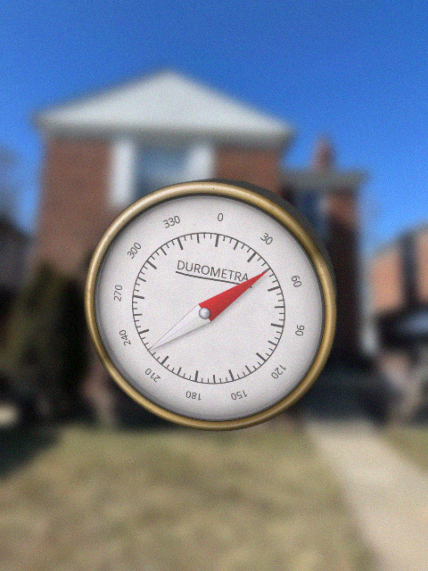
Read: 45,°
